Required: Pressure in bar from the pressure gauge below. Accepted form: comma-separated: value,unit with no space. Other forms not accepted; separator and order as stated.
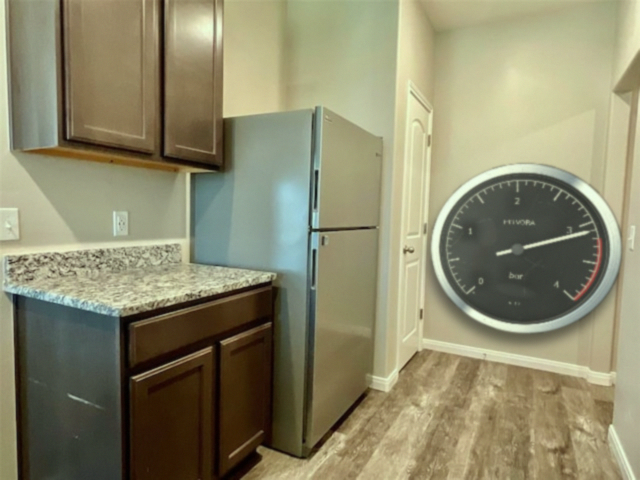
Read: 3.1,bar
